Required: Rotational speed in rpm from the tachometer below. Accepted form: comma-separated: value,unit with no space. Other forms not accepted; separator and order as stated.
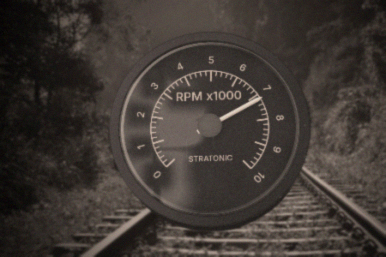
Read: 7200,rpm
